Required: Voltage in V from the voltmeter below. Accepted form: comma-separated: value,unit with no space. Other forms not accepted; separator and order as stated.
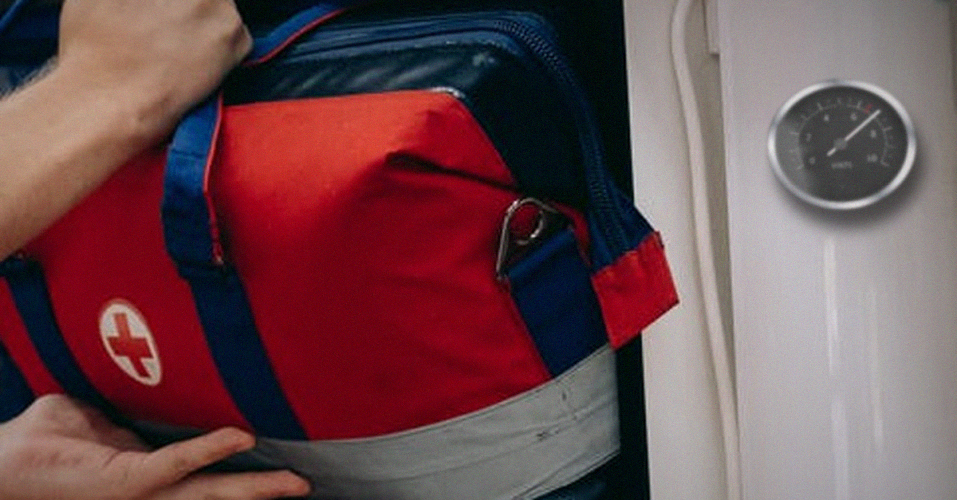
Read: 7,V
